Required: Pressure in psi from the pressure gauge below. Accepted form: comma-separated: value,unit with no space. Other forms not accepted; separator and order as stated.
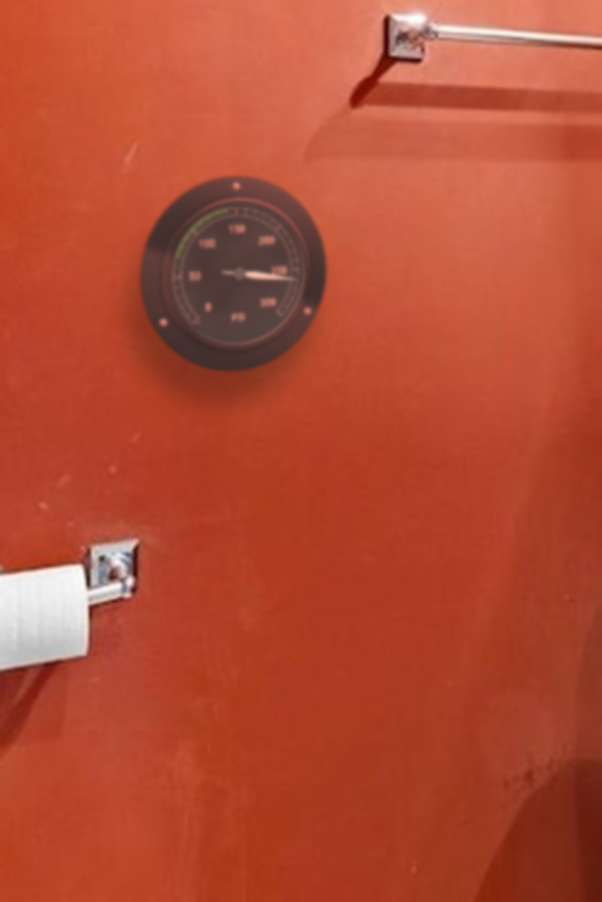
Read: 260,psi
